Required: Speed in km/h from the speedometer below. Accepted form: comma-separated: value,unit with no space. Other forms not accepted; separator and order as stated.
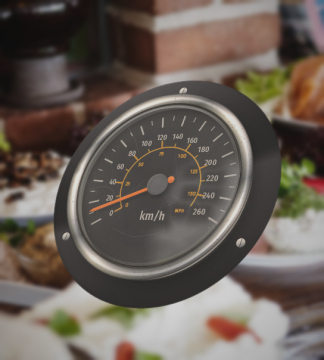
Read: 10,km/h
